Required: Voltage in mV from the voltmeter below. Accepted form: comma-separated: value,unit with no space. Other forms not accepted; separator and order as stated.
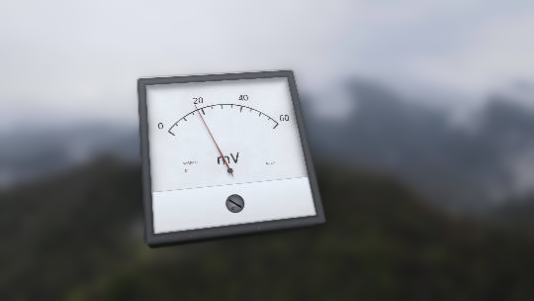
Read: 17.5,mV
